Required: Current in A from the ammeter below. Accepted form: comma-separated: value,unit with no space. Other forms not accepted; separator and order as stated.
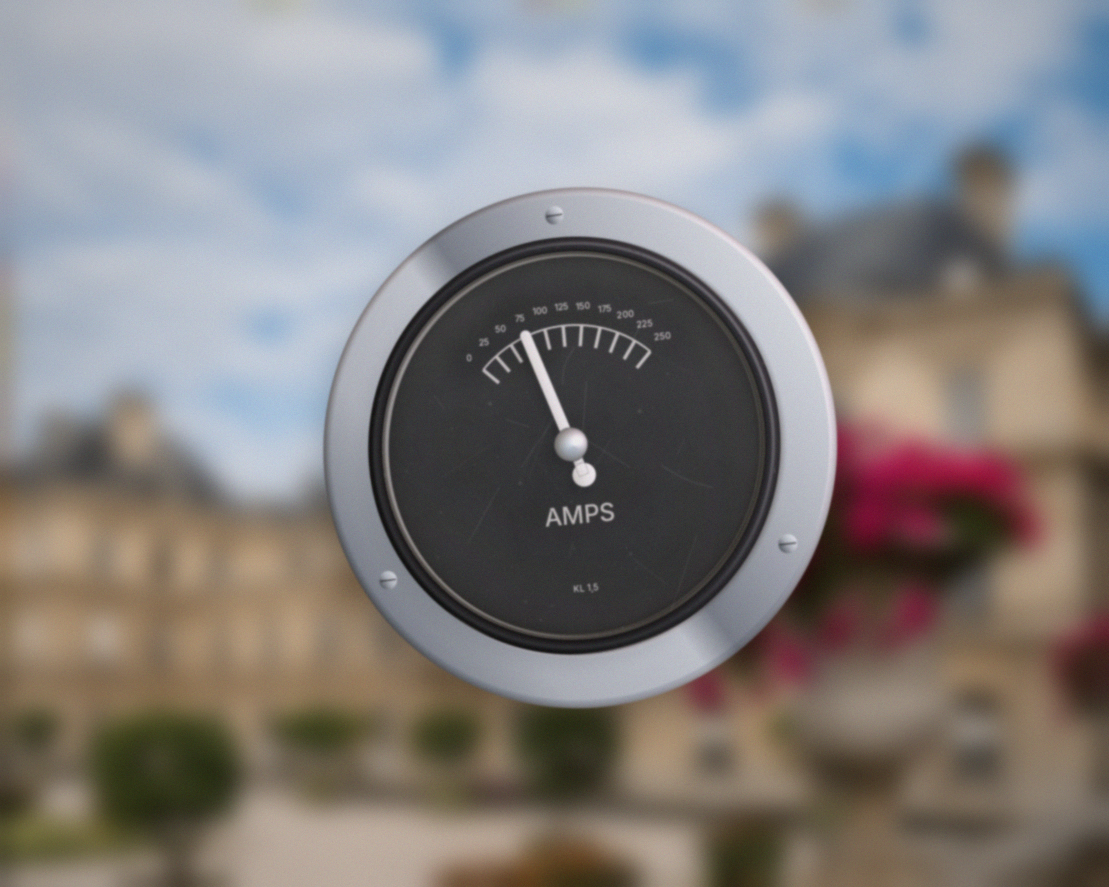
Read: 75,A
